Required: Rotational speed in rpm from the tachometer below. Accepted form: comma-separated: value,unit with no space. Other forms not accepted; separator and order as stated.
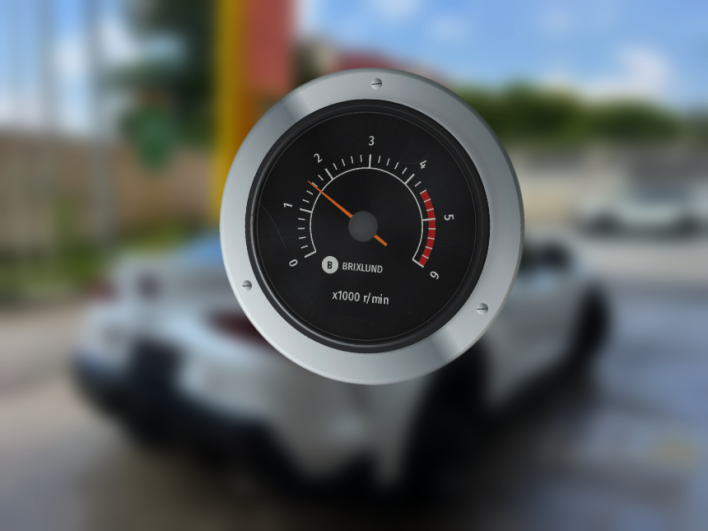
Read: 1600,rpm
